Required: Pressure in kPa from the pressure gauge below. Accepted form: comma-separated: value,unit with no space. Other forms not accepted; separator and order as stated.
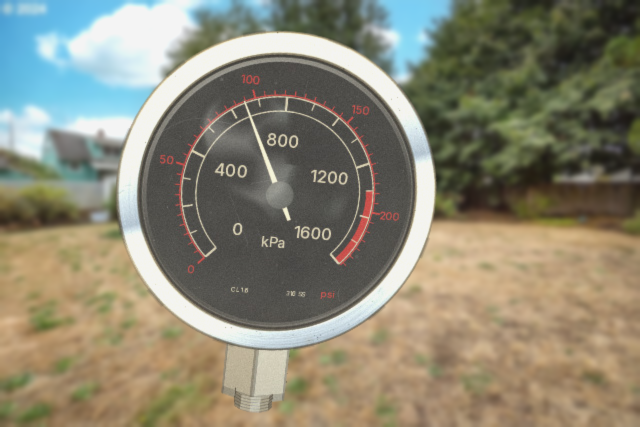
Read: 650,kPa
